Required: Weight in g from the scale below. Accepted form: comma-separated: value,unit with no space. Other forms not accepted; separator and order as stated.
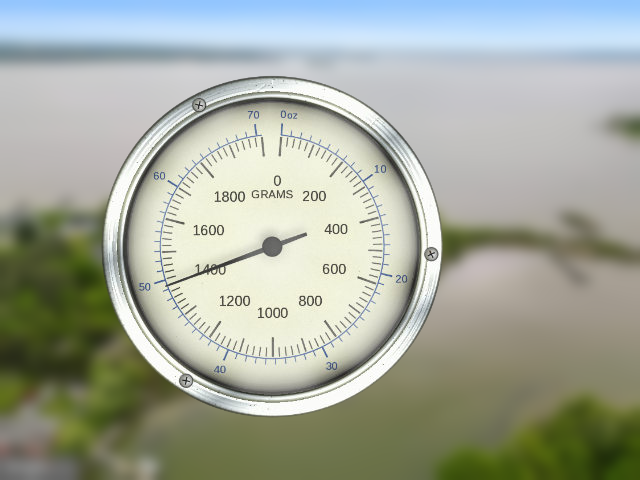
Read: 1400,g
